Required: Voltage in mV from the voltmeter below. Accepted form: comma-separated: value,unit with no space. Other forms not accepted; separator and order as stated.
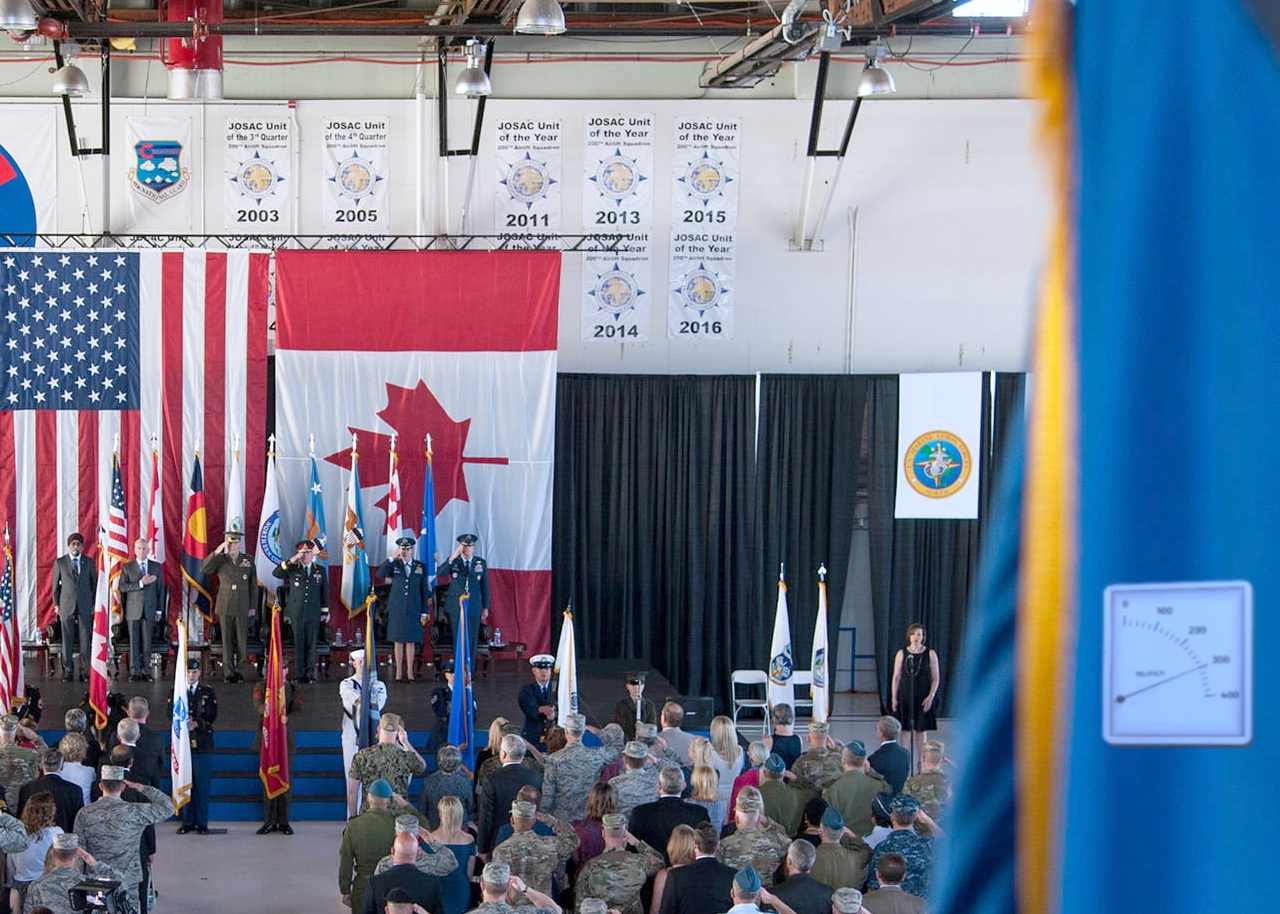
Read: 300,mV
